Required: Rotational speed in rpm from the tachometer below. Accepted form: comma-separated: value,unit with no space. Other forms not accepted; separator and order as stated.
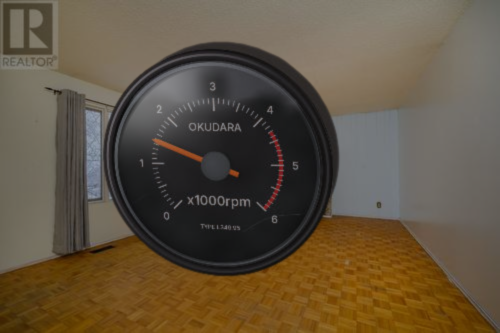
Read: 1500,rpm
